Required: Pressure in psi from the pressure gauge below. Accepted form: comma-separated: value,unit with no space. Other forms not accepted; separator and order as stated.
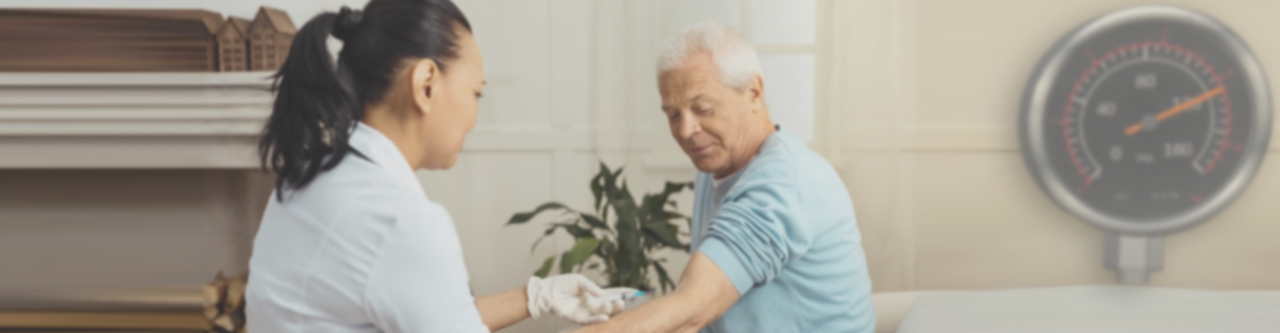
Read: 120,psi
